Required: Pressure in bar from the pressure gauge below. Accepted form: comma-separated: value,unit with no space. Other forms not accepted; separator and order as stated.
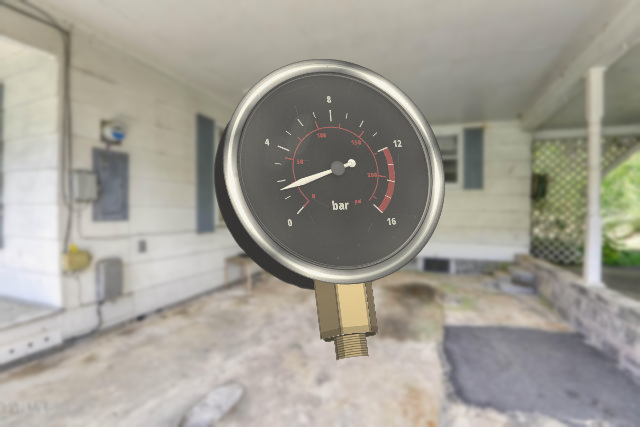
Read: 1.5,bar
